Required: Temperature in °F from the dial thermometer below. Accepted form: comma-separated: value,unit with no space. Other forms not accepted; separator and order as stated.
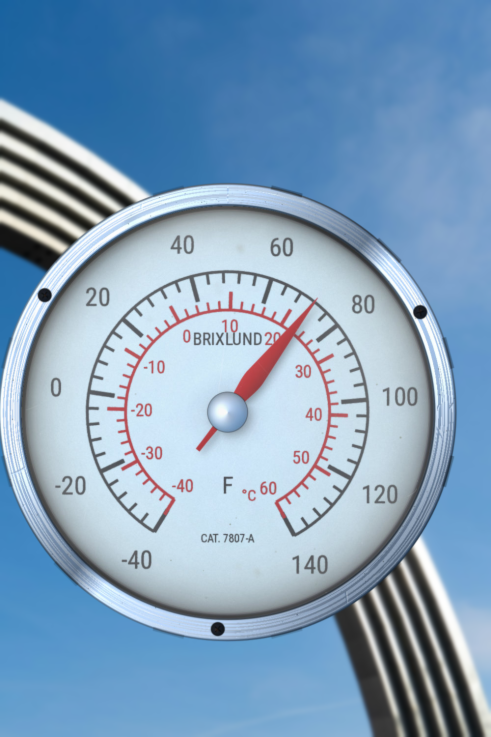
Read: 72,°F
